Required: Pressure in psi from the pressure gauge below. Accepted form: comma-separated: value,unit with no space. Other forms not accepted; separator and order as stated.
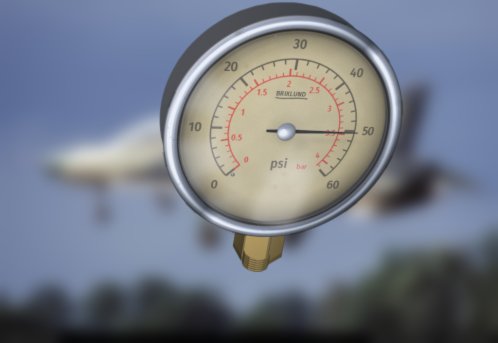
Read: 50,psi
